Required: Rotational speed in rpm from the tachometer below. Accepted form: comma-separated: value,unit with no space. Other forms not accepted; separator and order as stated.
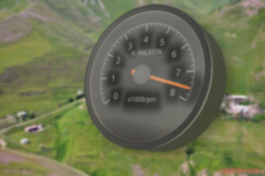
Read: 7600,rpm
